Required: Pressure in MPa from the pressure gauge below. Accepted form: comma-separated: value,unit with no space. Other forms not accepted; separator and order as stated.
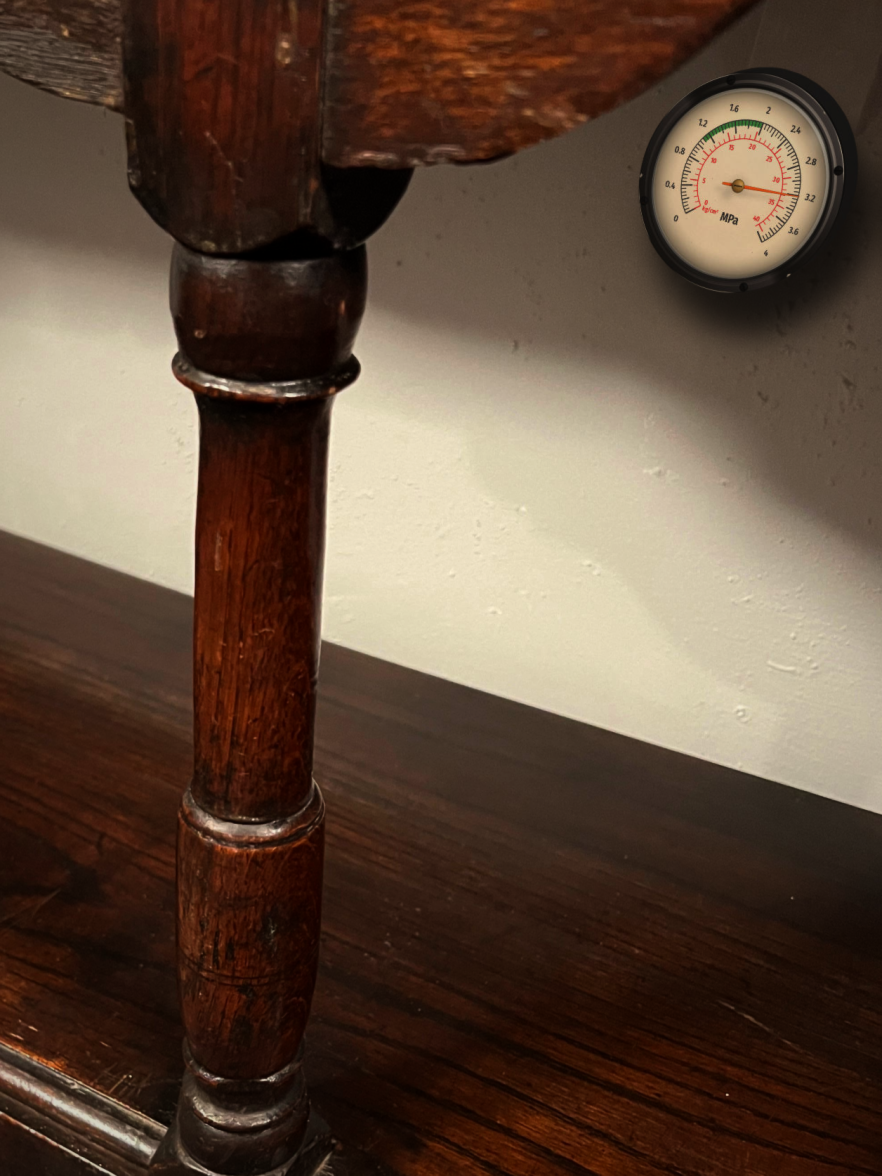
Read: 3.2,MPa
